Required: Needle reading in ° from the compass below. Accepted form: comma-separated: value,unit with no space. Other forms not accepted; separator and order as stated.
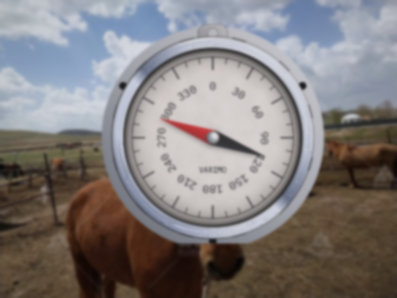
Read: 290,°
